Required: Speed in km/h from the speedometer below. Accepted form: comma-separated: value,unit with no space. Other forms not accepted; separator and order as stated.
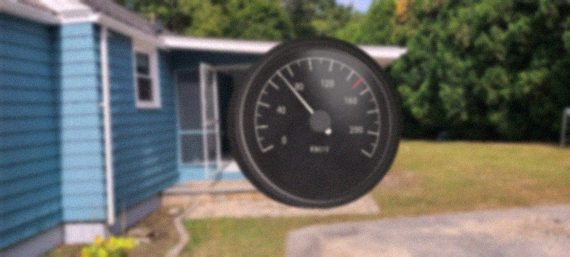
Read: 70,km/h
